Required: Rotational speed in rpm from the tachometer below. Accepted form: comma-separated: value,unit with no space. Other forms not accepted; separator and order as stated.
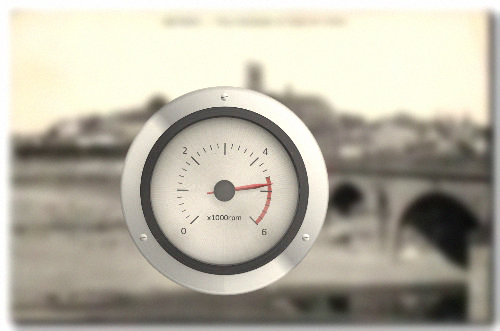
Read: 4800,rpm
